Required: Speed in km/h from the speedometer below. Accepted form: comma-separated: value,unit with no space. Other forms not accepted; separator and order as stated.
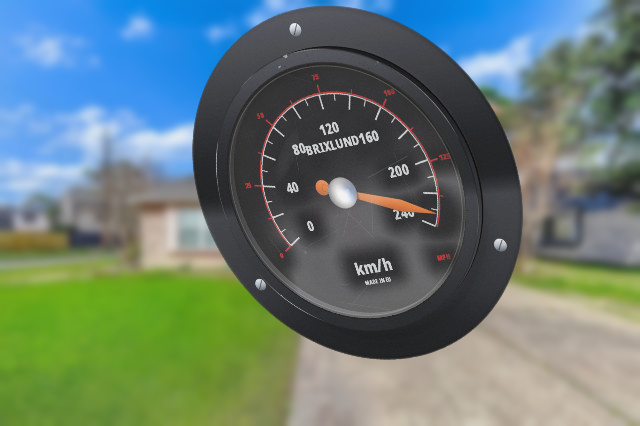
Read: 230,km/h
